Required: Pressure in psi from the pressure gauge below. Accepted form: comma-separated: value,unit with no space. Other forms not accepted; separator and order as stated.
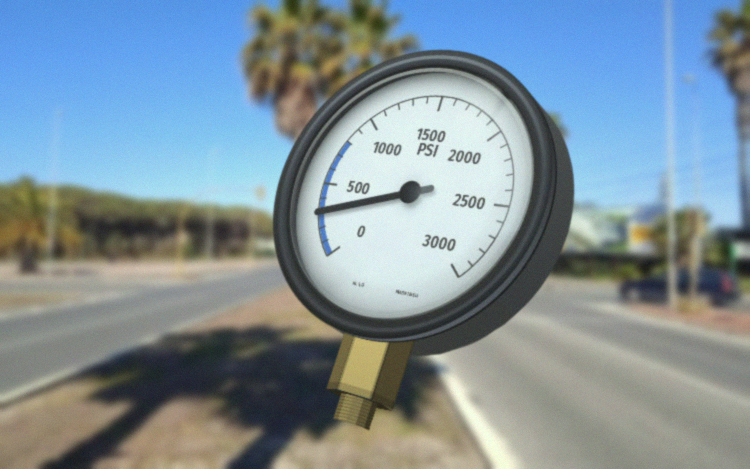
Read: 300,psi
